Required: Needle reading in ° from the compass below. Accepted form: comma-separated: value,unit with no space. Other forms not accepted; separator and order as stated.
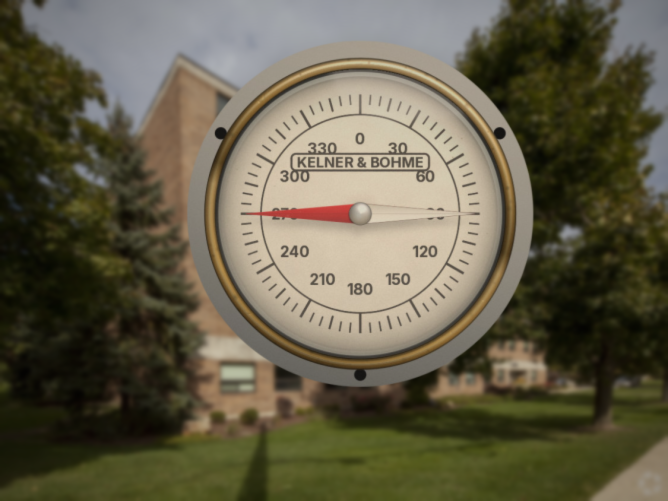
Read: 270,°
